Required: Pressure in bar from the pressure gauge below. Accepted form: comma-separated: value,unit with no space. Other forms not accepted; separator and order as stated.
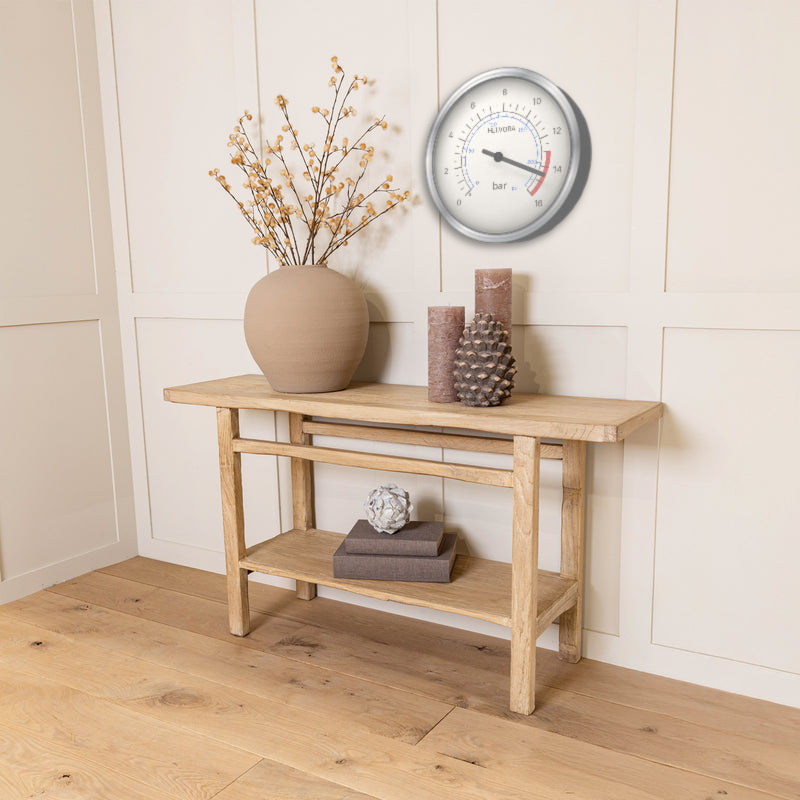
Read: 14.5,bar
